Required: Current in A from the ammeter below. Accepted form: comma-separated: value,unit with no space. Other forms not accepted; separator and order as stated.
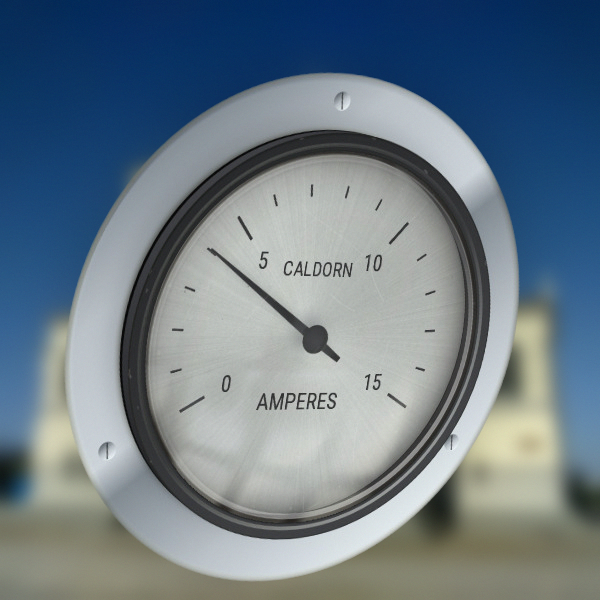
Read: 4,A
